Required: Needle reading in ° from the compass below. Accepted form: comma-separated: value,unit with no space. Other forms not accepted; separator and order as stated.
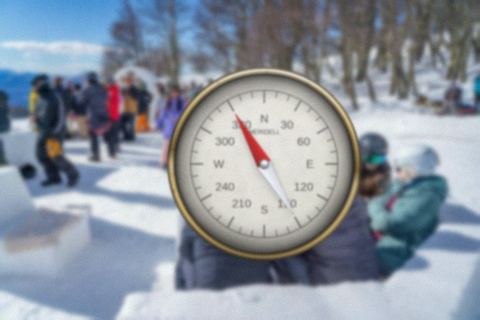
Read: 330,°
